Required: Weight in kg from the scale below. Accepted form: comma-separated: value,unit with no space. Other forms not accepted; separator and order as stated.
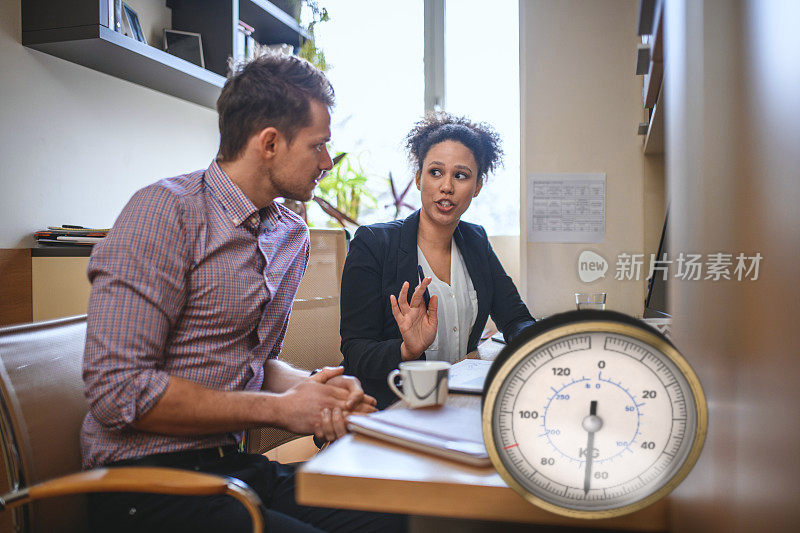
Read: 65,kg
